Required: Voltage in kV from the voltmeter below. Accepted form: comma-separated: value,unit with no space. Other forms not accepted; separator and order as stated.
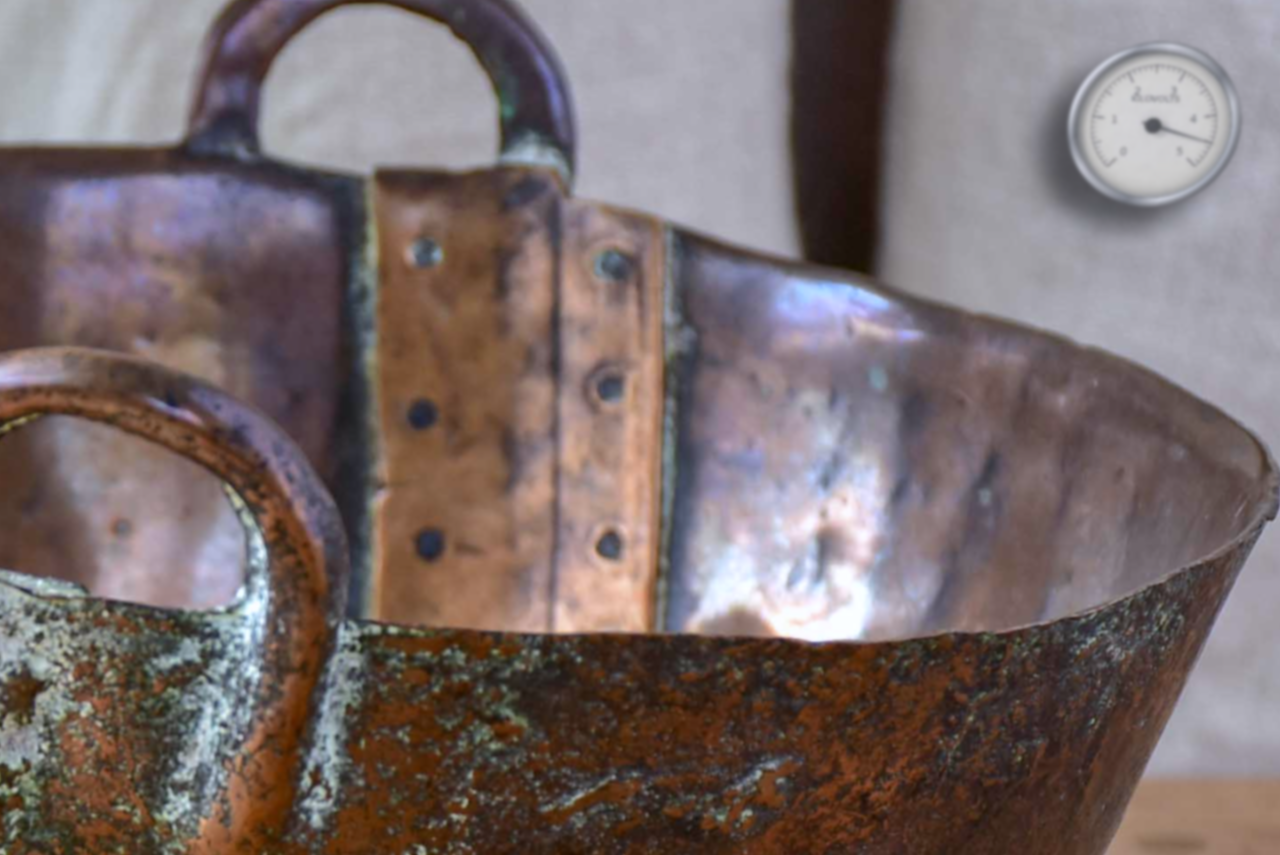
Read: 4.5,kV
